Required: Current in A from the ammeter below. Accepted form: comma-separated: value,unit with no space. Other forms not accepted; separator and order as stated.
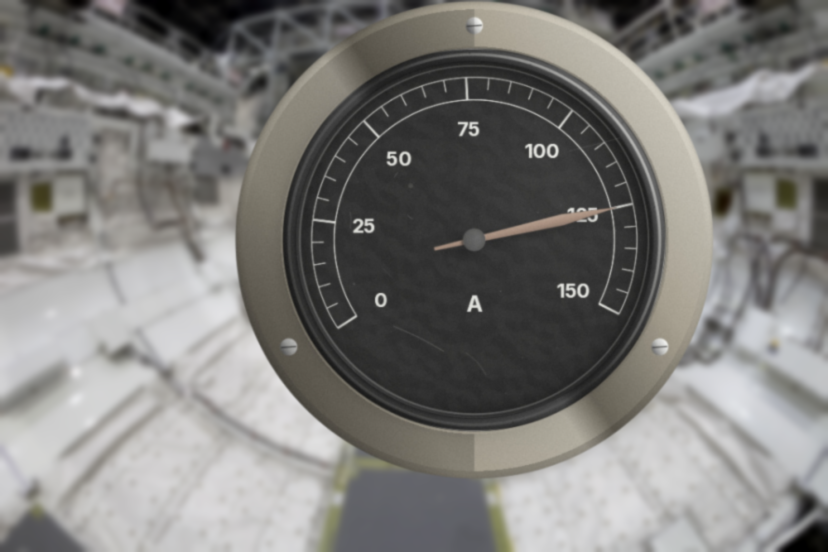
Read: 125,A
